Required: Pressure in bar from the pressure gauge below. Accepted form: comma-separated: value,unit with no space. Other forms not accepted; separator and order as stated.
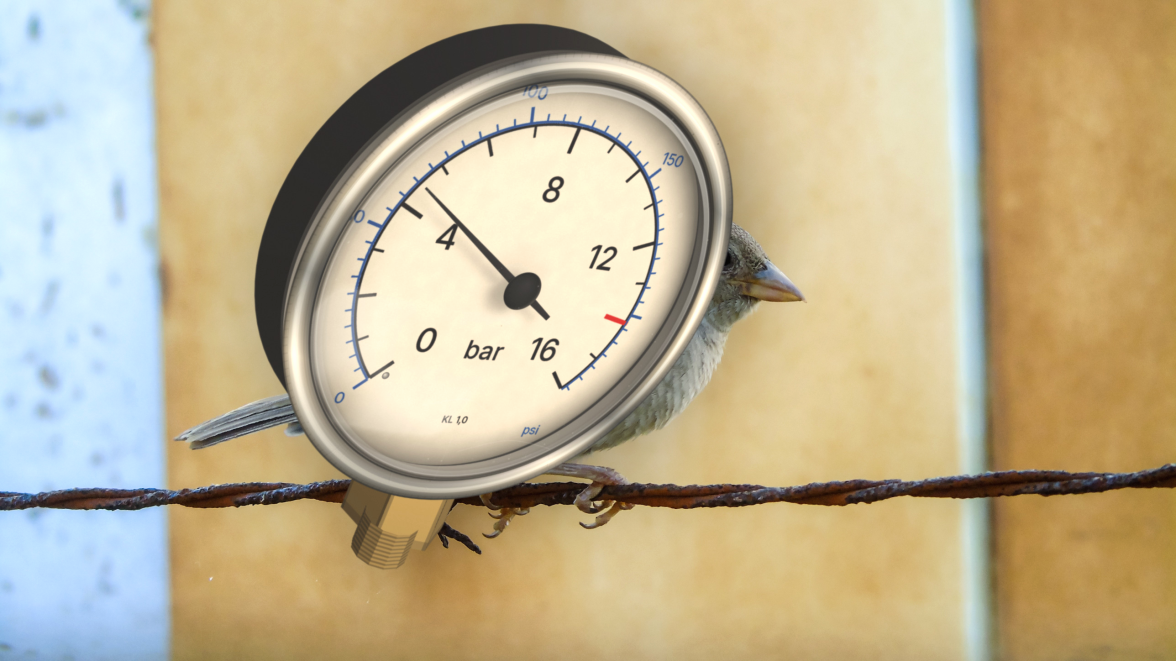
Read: 4.5,bar
